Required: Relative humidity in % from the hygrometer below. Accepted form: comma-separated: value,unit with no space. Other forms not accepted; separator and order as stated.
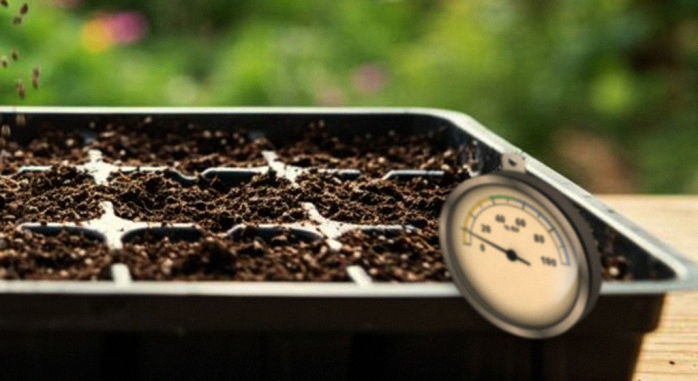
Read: 10,%
